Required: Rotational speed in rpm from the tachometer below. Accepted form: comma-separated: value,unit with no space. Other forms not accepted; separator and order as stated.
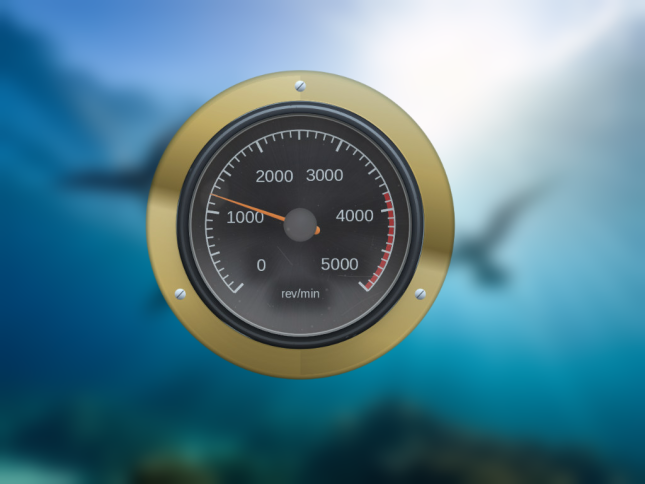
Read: 1200,rpm
